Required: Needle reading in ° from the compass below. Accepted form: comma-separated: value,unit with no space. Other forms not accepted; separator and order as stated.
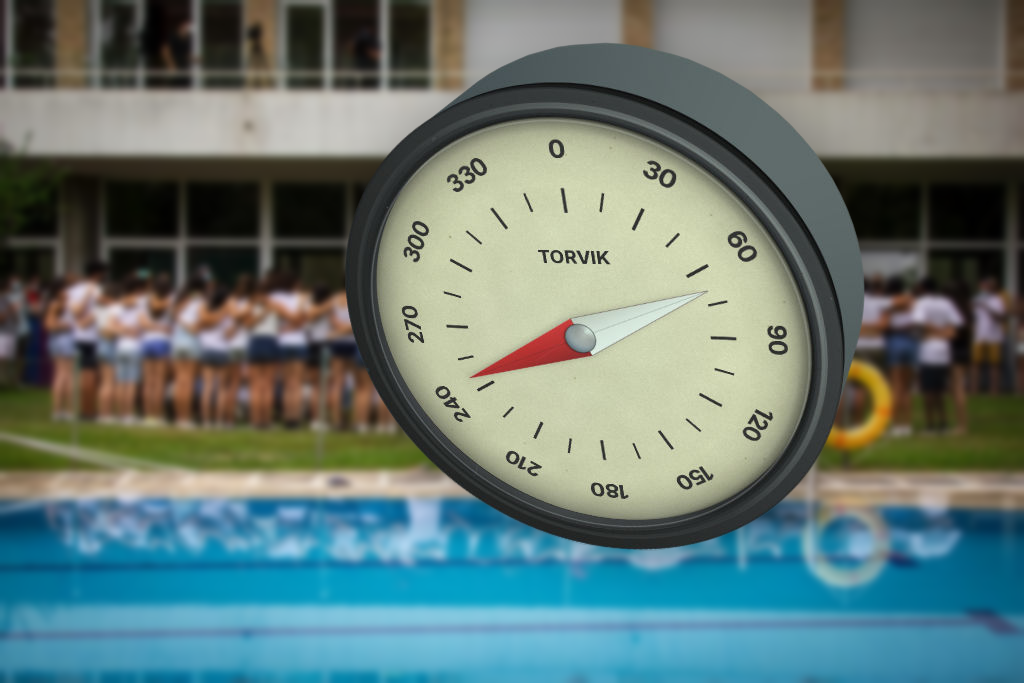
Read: 247.5,°
